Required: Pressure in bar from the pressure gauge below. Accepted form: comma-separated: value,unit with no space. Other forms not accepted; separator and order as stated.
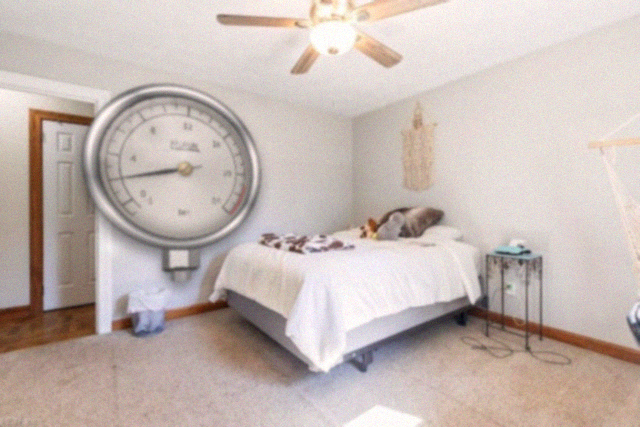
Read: 2,bar
